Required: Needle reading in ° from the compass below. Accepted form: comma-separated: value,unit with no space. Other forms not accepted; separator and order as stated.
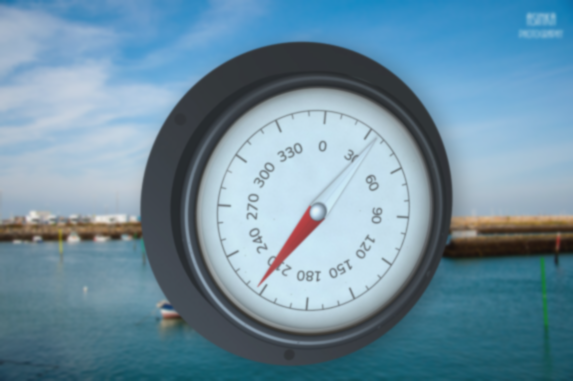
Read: 215,°
